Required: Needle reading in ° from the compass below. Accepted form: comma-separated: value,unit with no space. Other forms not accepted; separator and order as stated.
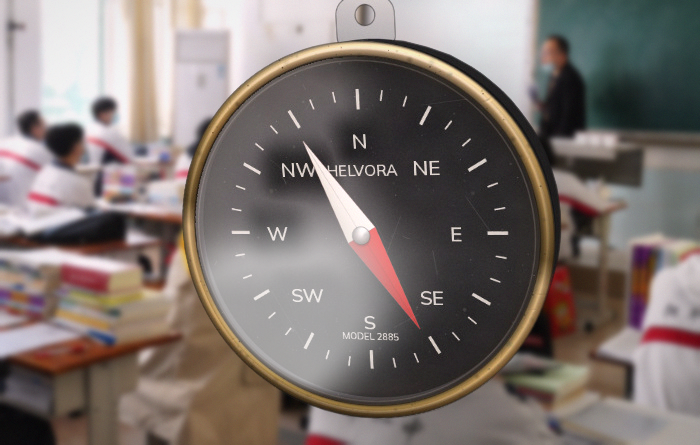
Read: 150,°
